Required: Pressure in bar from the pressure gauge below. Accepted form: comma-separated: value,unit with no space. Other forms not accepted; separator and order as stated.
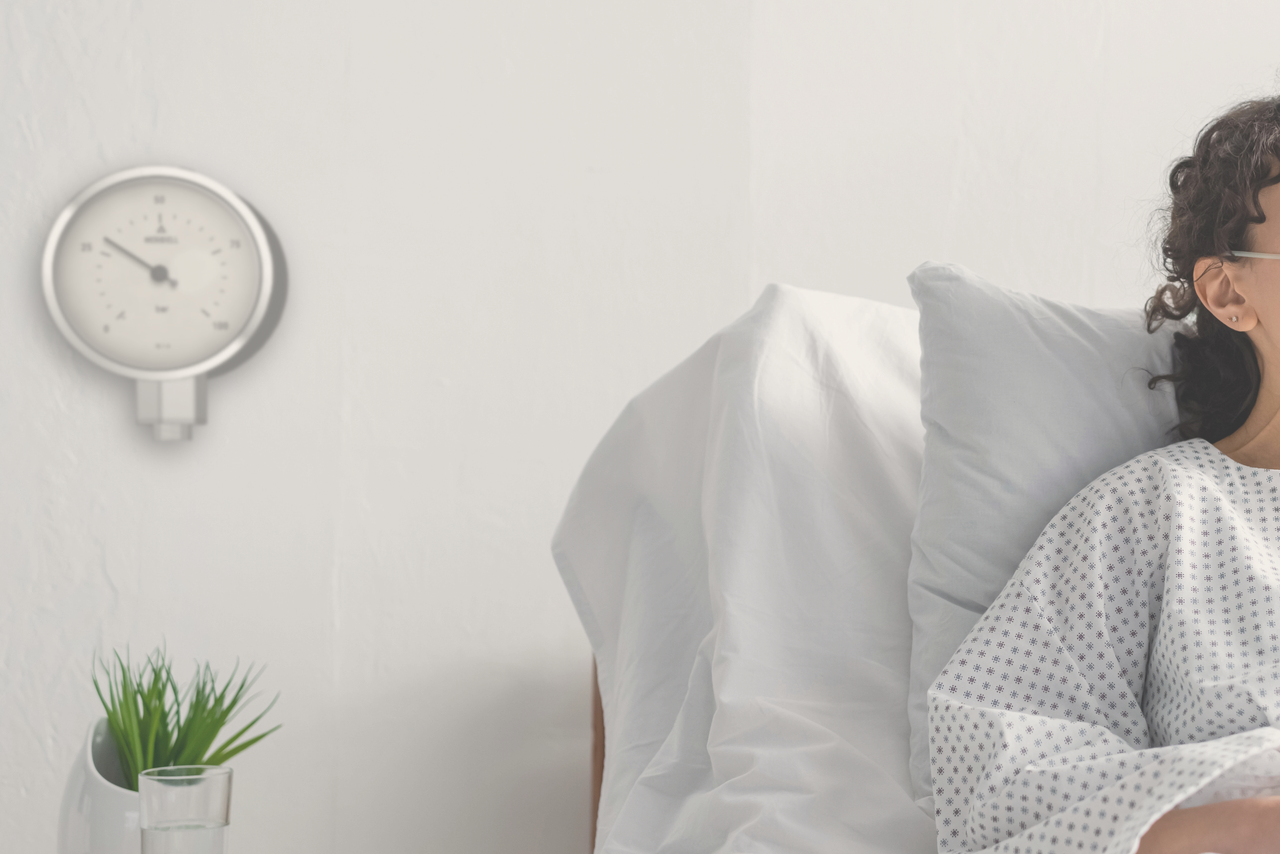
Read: 30,bar
